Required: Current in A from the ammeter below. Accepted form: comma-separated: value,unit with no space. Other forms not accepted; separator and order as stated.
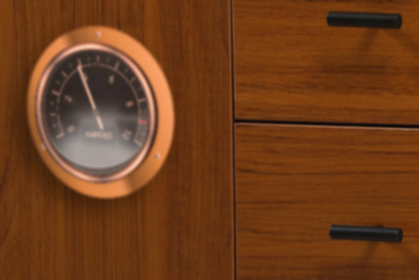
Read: 4,A
